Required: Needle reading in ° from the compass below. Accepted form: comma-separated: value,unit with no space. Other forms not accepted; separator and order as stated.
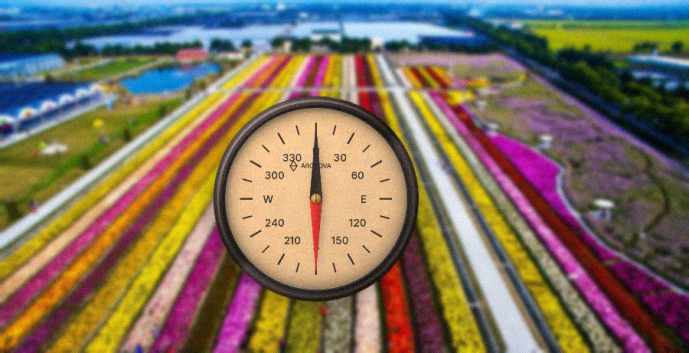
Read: 180,°
